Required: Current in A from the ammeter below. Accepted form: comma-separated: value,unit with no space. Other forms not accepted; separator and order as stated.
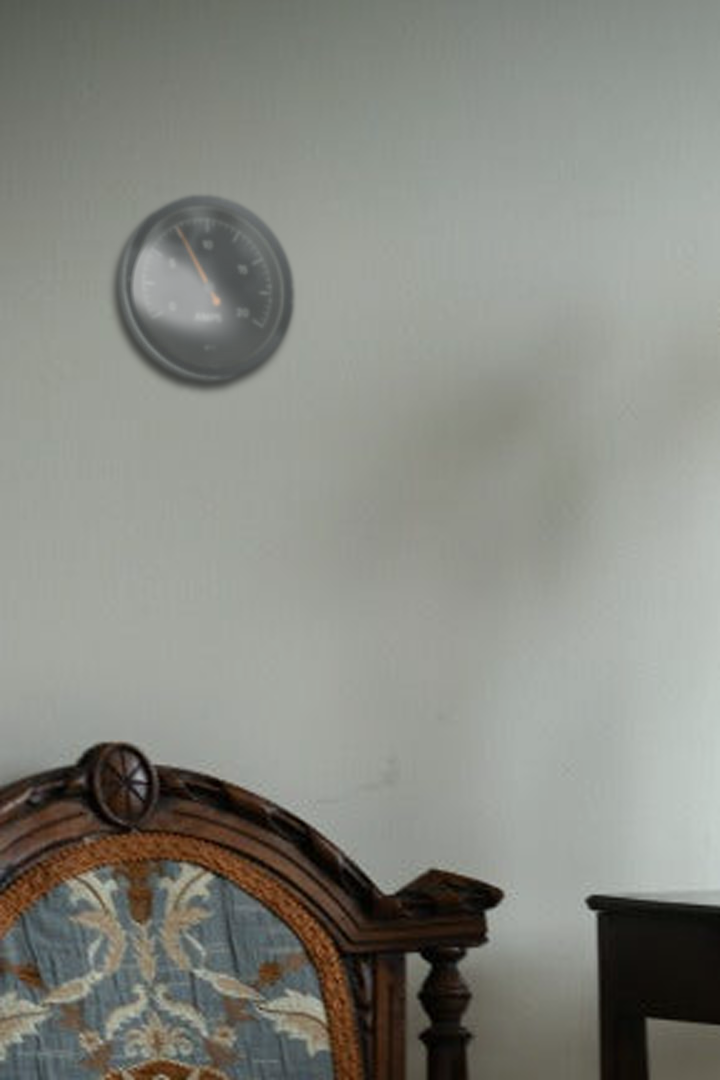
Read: 7.5,A
